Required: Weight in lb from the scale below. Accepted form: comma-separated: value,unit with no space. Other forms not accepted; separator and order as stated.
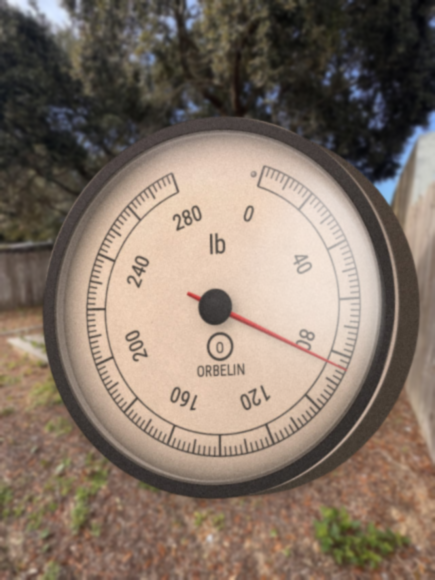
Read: 84,lb
